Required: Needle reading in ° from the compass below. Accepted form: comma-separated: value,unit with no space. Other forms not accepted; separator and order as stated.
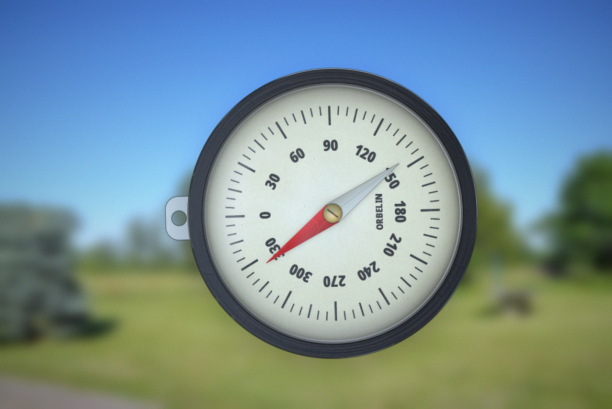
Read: 325,°
